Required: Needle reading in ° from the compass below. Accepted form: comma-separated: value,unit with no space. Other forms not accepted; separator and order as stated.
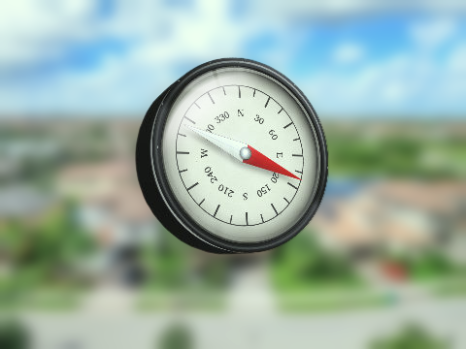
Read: 112.5,°
